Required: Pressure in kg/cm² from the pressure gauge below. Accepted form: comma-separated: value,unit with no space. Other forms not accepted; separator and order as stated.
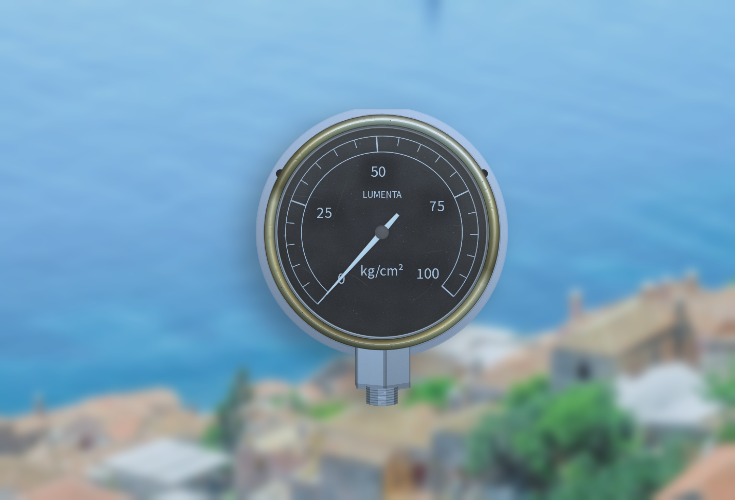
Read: 0,kg/cm²
